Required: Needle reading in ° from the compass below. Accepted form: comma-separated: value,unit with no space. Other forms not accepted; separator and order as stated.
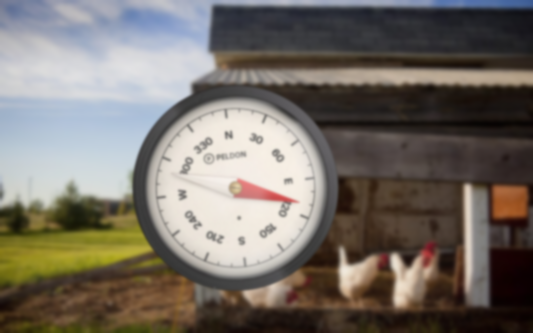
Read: 110,°
